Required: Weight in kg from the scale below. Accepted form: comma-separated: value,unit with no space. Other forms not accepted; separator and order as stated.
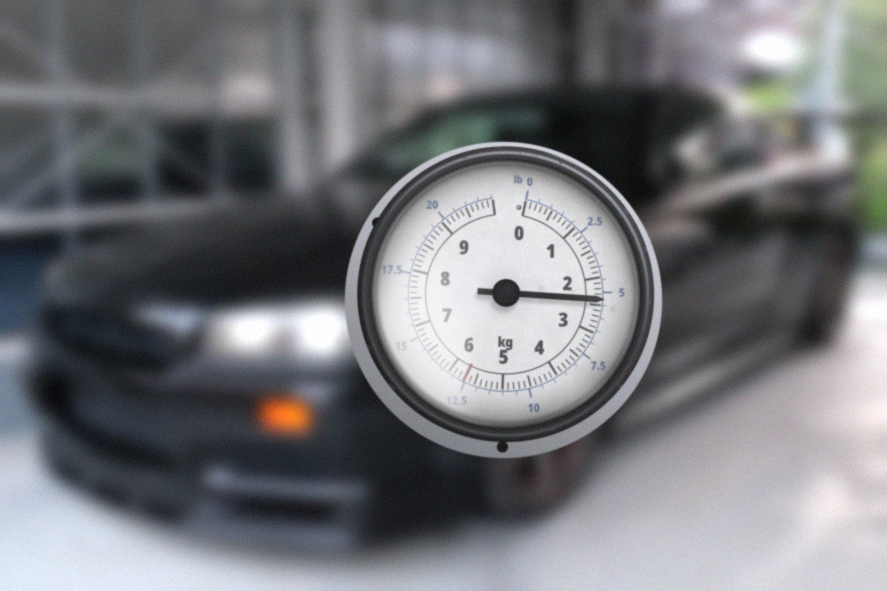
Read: 2.4,kg
